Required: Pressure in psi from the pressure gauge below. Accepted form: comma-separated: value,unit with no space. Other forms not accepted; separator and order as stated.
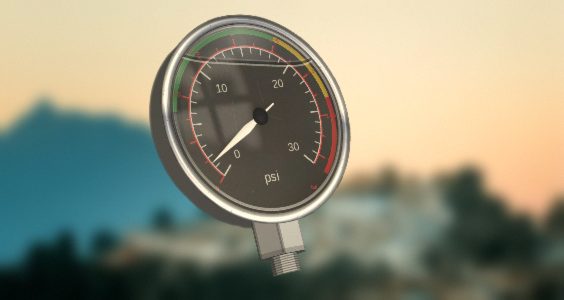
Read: 1.5,psi
